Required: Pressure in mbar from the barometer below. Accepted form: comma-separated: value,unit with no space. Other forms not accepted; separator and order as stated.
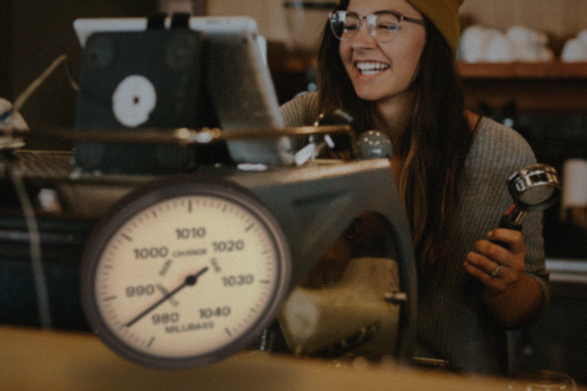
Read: 985,mbar
